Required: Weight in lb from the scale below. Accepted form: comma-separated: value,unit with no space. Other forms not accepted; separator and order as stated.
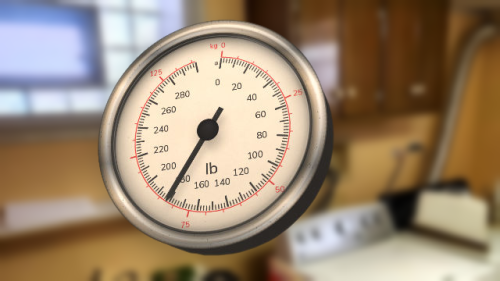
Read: 180,lb
